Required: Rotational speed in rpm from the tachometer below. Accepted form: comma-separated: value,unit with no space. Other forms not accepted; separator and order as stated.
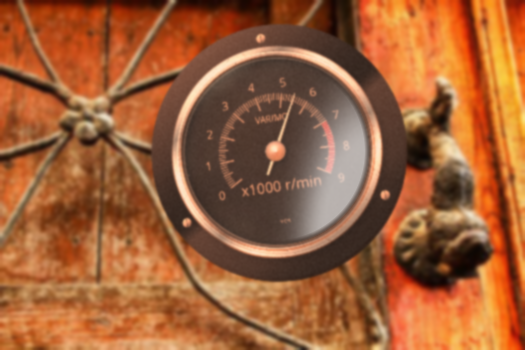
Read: 5500,rpm
